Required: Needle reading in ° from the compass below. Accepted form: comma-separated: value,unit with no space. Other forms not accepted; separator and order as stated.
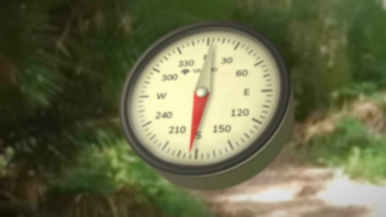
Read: 185,°
